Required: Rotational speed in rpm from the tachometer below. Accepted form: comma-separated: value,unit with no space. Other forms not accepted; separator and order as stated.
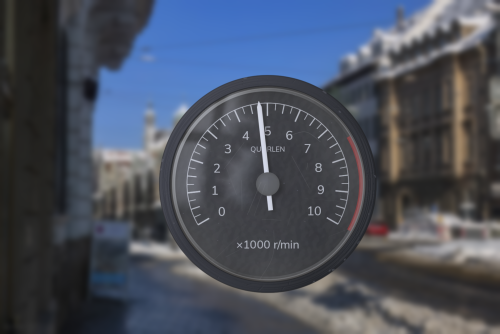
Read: 4750,rpm
